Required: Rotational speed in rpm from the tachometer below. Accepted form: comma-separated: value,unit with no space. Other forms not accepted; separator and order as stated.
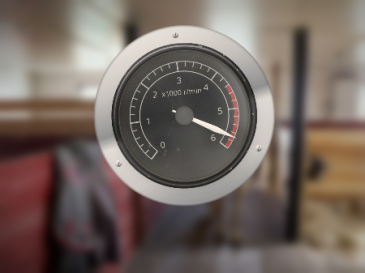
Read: 5700,rpm
